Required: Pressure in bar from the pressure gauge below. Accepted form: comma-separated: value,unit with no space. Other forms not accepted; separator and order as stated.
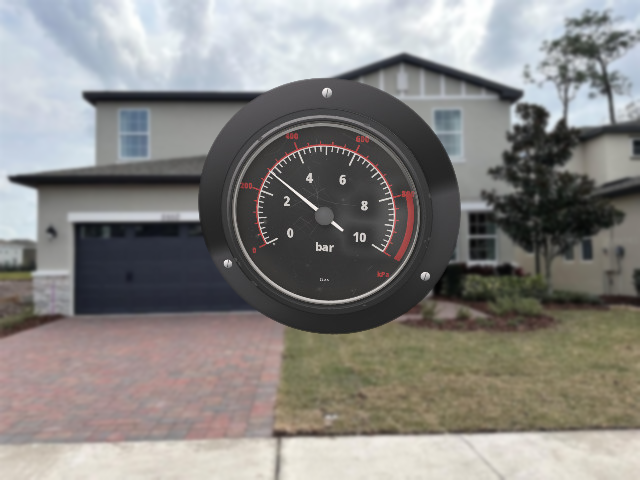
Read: 2.8,bar
